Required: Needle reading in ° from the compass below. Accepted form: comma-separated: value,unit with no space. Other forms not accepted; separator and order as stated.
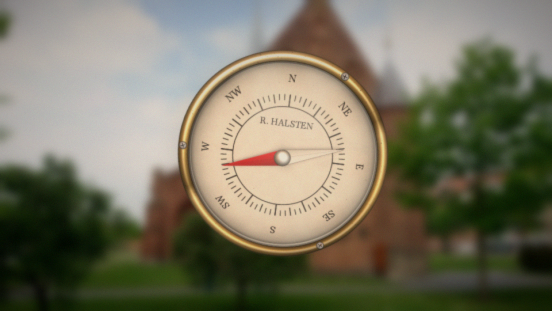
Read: 255,°
